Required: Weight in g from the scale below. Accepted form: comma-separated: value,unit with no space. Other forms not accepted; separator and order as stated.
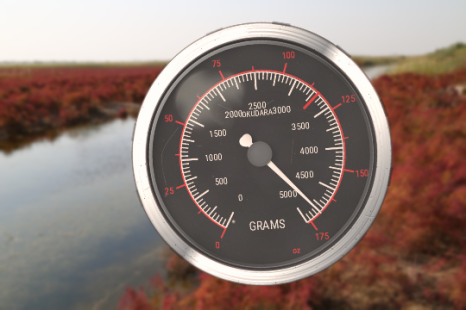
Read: 4800,g
